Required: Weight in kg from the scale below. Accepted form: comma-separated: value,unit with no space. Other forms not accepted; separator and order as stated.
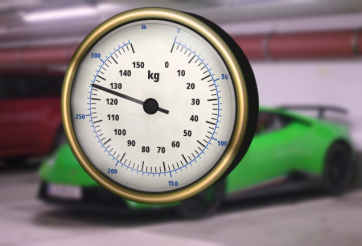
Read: 126,kg
